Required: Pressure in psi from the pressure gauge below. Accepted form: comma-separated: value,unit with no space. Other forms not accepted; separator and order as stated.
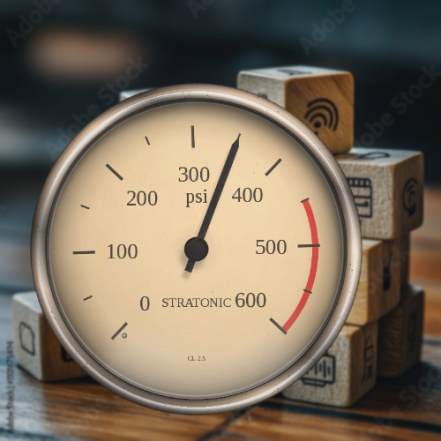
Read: 350,psi
